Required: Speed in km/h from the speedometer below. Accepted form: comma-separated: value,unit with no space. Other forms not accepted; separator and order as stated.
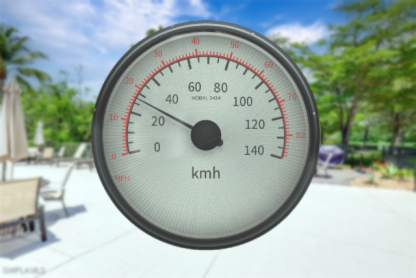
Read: 27.5,km/h
